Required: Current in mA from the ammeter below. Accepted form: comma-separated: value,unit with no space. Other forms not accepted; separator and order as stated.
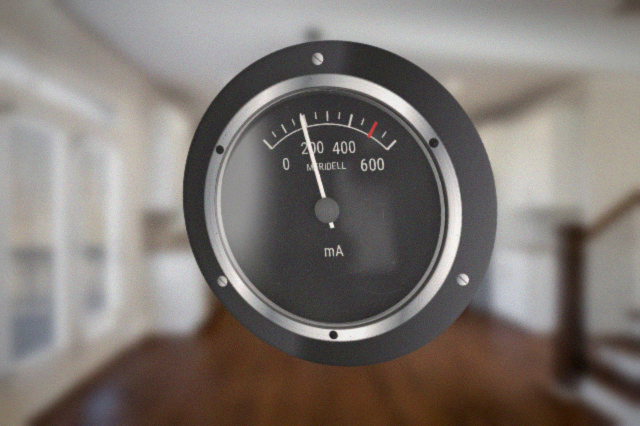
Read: 200,mA
